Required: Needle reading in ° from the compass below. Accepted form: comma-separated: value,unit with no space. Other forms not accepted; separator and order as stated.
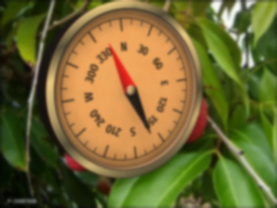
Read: 340,°
